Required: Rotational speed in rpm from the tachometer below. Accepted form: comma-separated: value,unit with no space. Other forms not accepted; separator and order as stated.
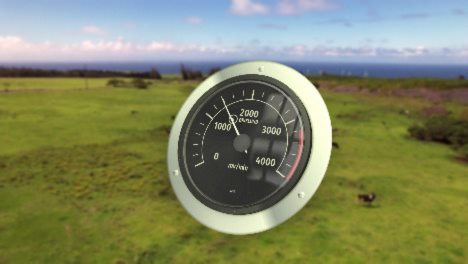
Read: 1400,rpm
